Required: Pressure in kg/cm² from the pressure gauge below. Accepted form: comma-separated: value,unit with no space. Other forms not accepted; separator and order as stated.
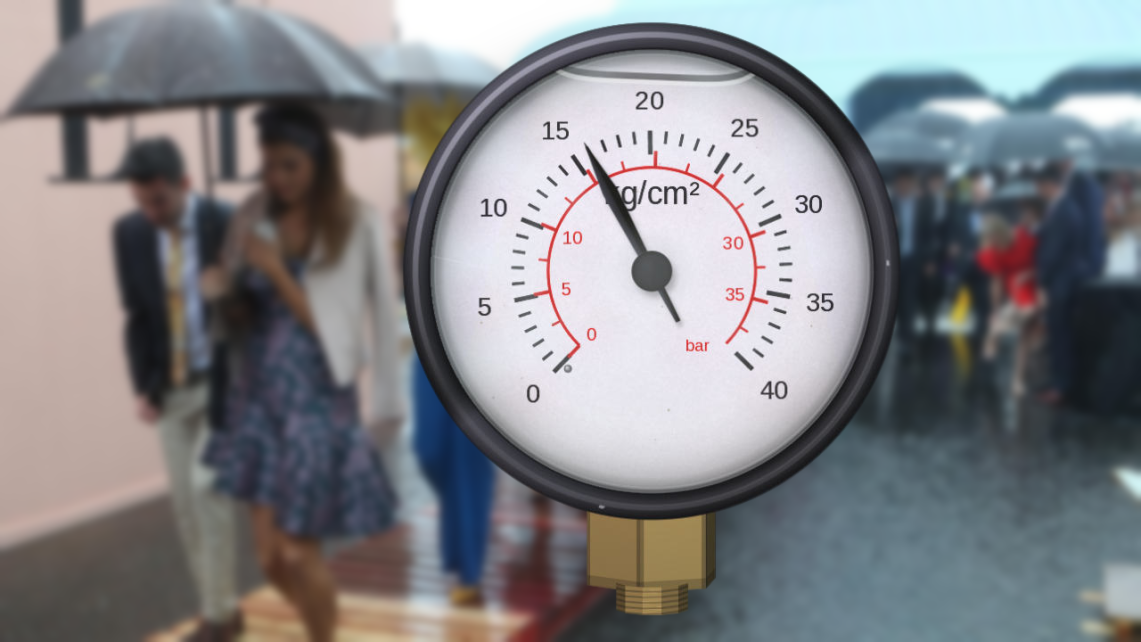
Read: 16,kg/cm²
